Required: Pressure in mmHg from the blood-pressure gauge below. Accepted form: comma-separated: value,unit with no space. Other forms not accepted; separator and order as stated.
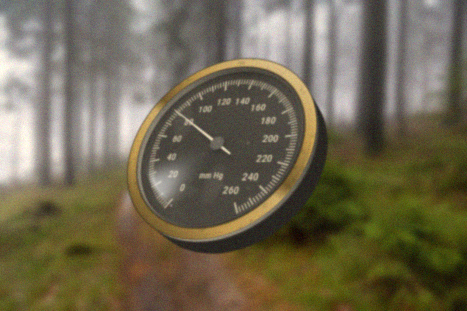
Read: 80,mmHg
